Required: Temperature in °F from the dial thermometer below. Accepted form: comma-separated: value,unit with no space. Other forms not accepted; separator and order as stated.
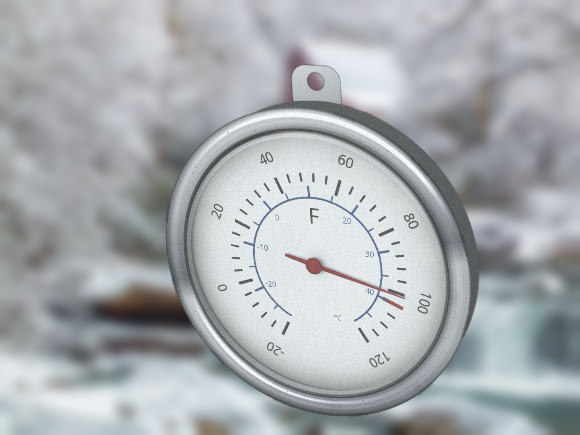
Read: 100,°F
